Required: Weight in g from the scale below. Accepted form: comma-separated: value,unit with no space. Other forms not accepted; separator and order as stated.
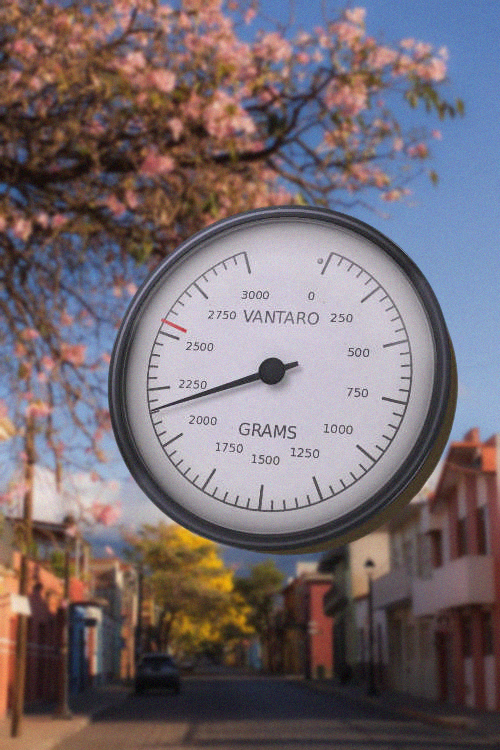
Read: 2150,g
